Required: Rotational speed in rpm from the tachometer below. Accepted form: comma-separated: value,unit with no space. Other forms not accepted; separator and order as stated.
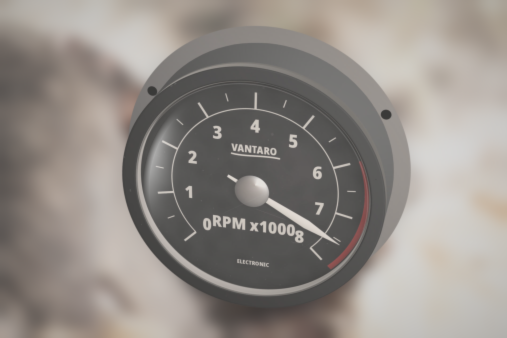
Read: 7500,rpm
